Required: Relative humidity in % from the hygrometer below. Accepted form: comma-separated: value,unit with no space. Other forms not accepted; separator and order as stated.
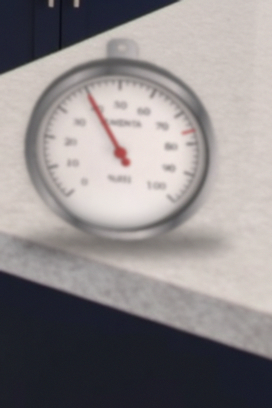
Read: 40,%
